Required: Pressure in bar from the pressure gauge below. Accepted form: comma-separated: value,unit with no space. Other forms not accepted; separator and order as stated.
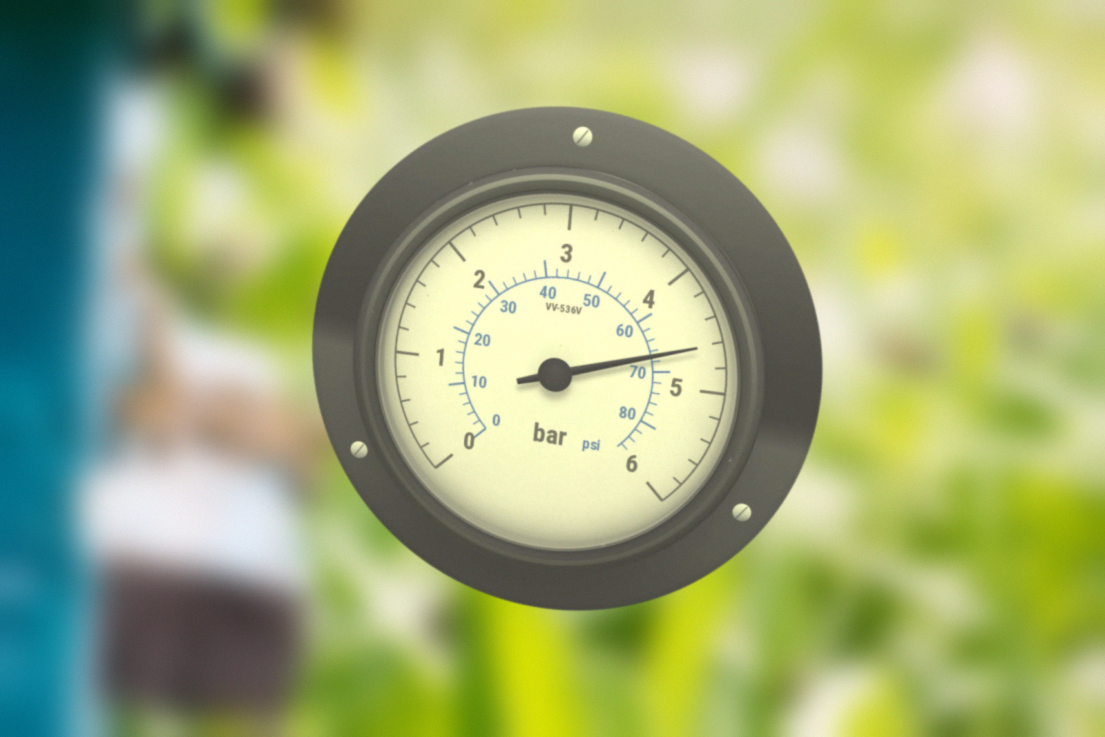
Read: 4.6,bar
